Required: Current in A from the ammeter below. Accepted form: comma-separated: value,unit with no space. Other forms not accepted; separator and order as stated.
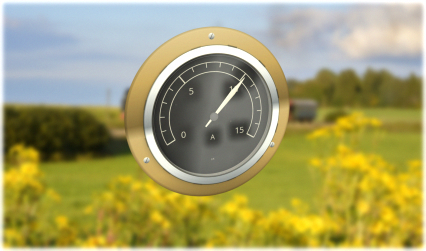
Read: 10,A
